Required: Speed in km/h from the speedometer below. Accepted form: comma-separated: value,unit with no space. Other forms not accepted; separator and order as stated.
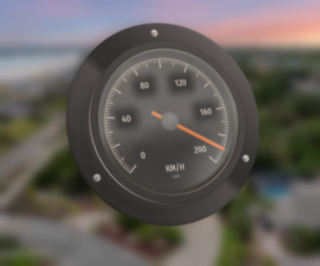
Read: 190,km/h
